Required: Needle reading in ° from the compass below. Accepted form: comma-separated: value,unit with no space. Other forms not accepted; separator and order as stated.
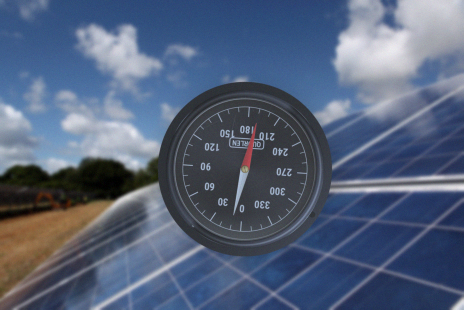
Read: 190,°
